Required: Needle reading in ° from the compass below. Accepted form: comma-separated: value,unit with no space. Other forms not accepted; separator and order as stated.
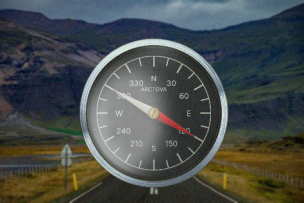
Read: 120,°
